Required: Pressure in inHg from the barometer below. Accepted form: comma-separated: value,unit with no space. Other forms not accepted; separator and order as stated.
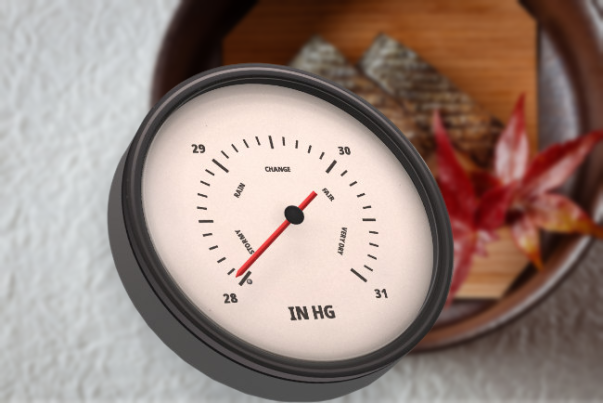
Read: 28.05,inHg
